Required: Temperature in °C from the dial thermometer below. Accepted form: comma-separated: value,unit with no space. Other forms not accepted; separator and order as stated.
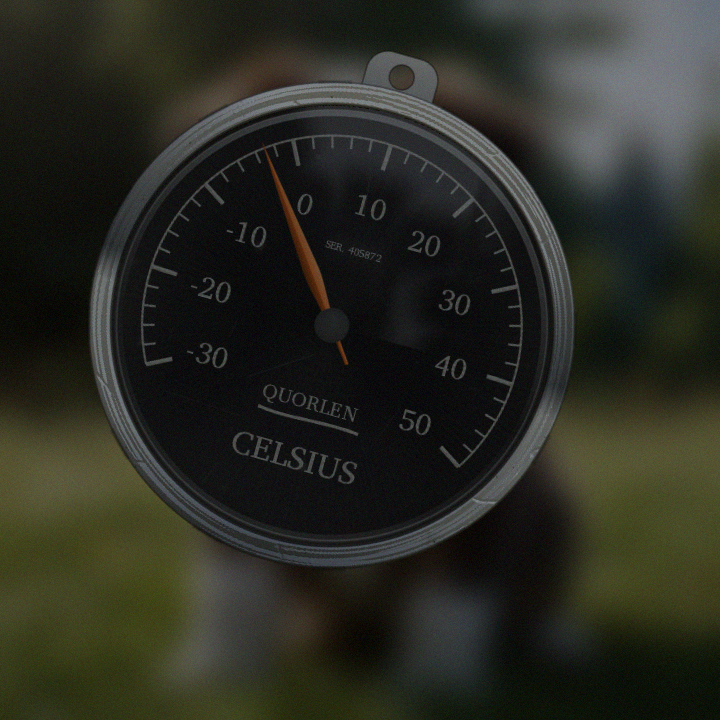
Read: -3,°C
